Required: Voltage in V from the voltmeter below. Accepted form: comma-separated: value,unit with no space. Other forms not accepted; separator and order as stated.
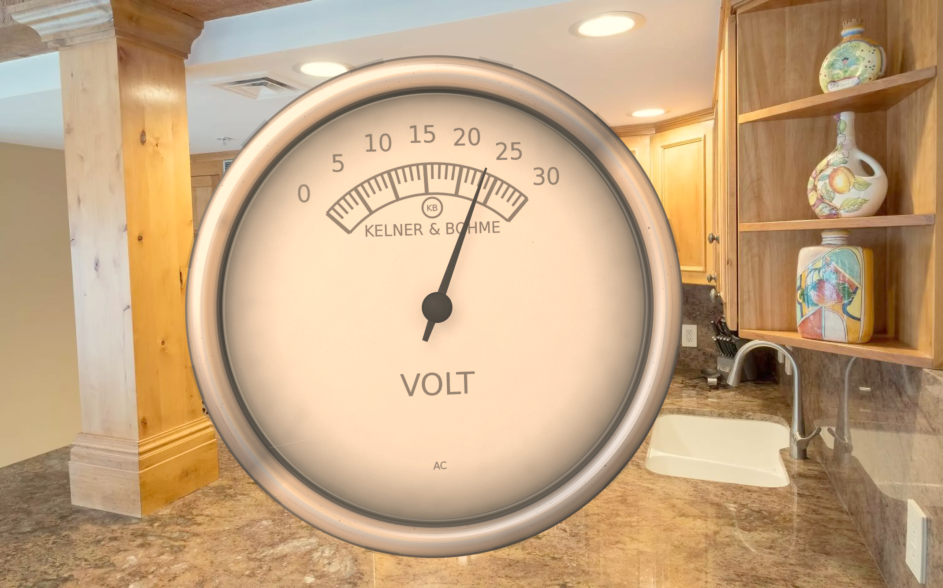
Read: 23,V
